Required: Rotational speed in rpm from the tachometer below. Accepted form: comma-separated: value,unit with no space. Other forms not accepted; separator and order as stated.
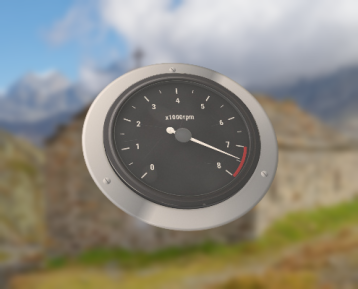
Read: 7500,rpm
